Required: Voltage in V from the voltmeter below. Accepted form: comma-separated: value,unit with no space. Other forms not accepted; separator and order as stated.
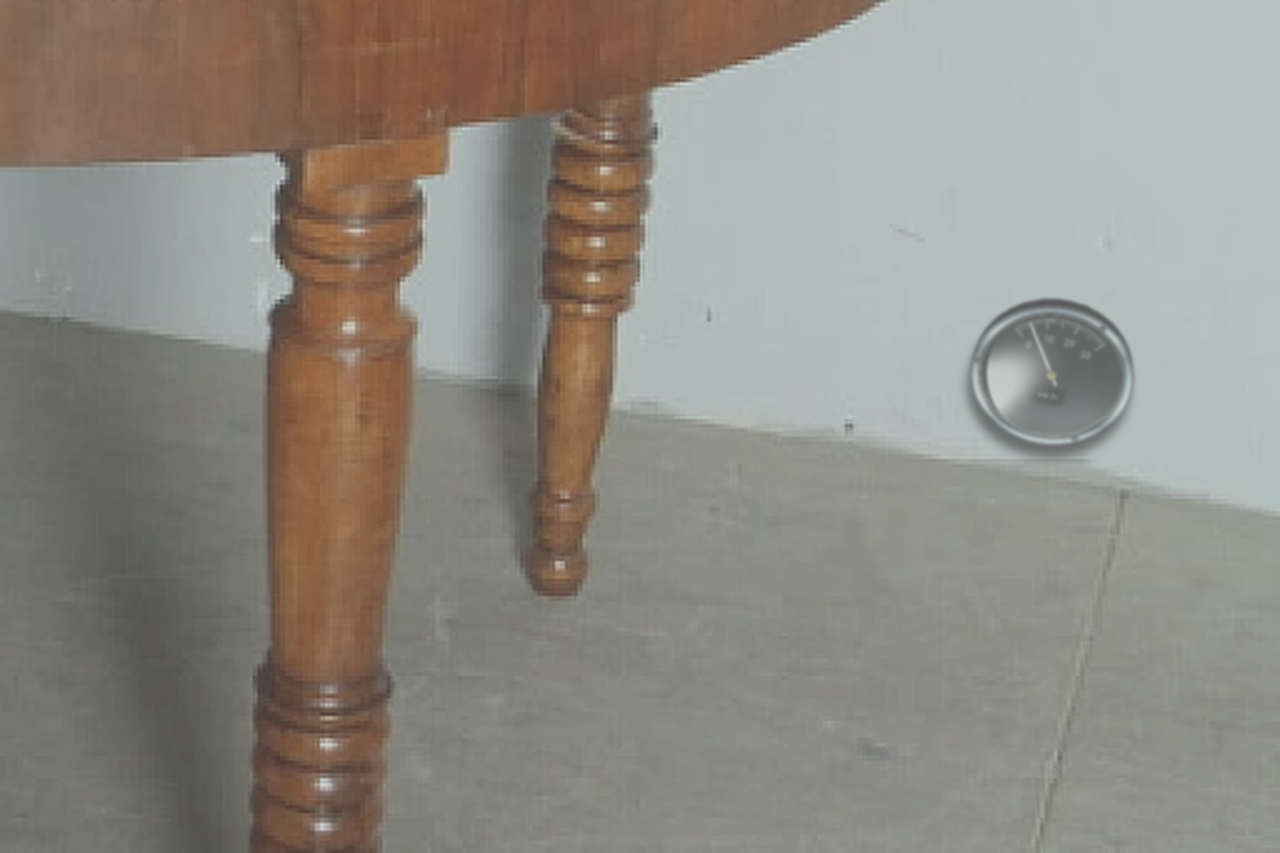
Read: 5,V
